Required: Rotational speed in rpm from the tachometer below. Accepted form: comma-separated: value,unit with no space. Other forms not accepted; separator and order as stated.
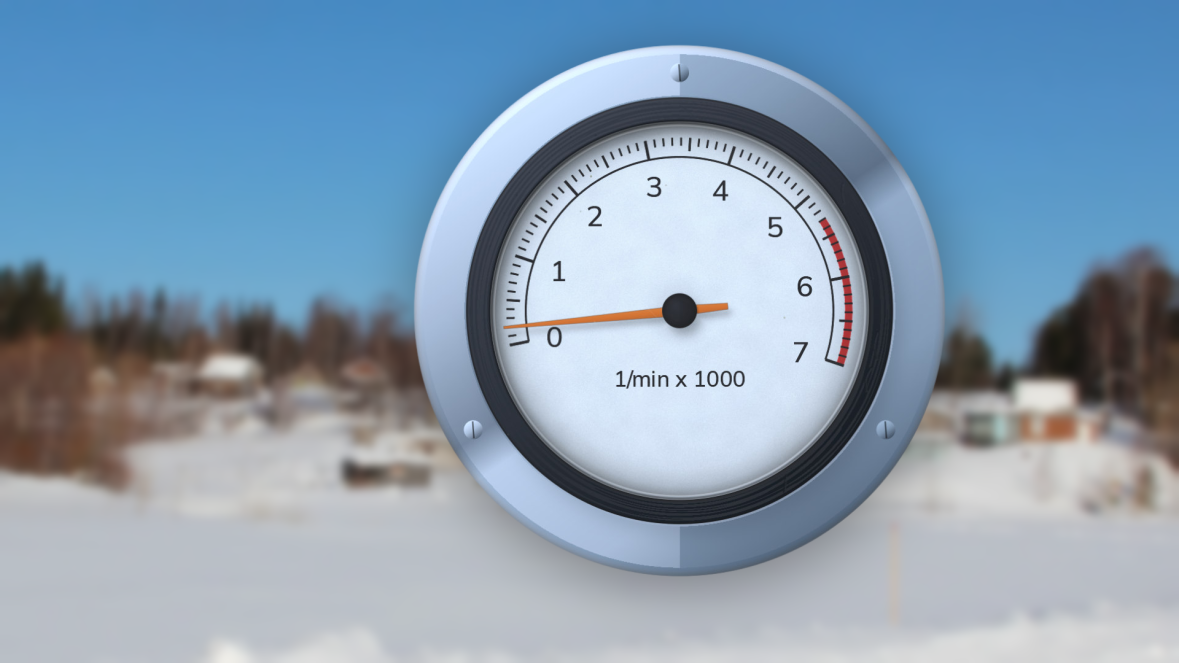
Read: 200,rpm
